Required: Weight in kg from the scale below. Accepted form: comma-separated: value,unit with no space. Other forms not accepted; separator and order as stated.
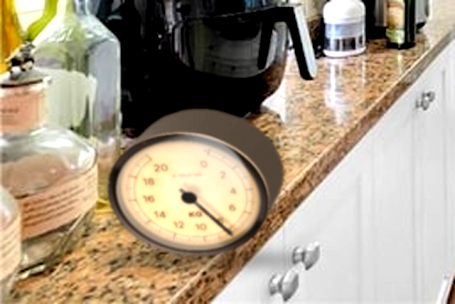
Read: 8,kg
